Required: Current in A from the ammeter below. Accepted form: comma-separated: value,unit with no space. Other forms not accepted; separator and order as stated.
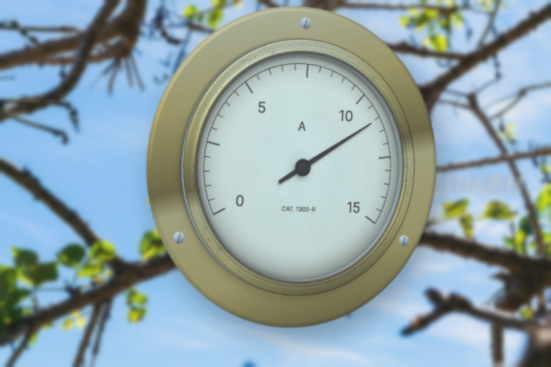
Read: 11,A
